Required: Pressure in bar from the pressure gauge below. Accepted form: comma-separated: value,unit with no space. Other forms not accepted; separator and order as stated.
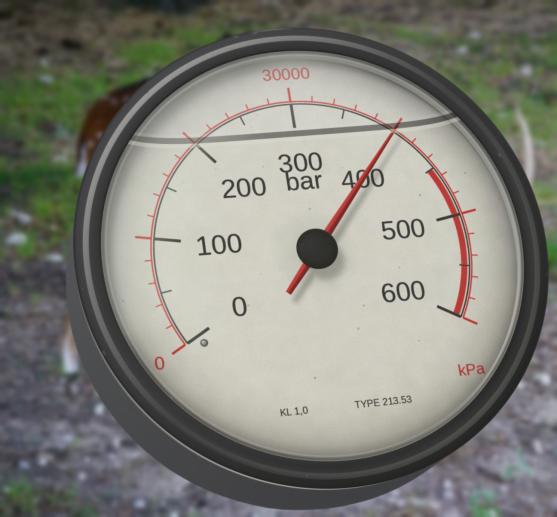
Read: 400,bar
